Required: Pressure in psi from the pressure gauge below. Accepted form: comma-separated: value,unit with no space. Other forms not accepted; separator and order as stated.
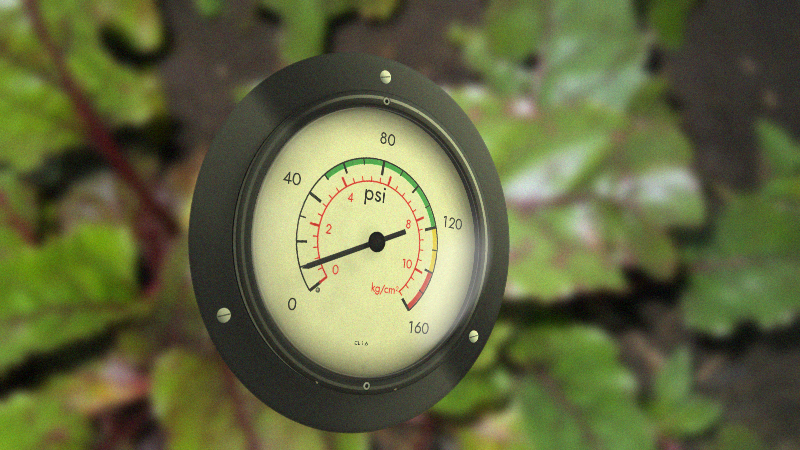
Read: 10,psi
